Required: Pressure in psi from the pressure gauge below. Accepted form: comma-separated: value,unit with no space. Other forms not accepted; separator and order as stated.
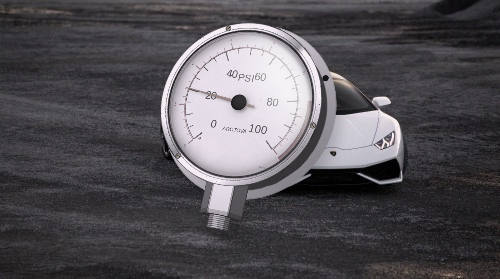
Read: 20,psi
